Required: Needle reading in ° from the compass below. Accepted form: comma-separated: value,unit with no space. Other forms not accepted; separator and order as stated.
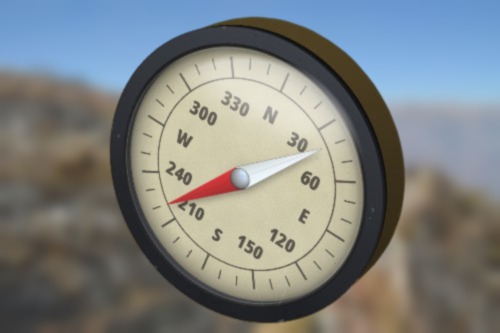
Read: 220,°
